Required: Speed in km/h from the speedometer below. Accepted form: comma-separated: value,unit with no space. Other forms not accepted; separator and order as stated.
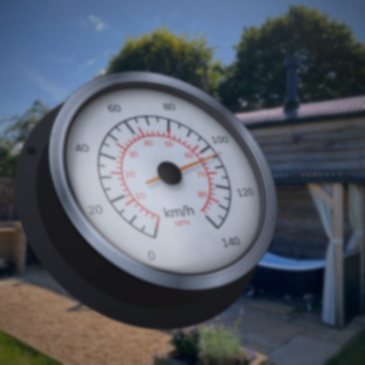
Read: 105,km/h
